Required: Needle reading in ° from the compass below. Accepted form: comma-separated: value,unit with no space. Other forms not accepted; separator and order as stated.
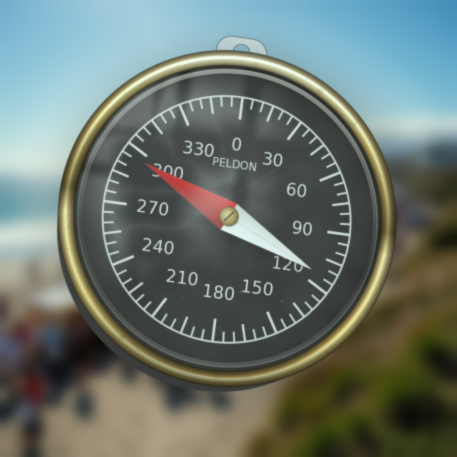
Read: 295,°
